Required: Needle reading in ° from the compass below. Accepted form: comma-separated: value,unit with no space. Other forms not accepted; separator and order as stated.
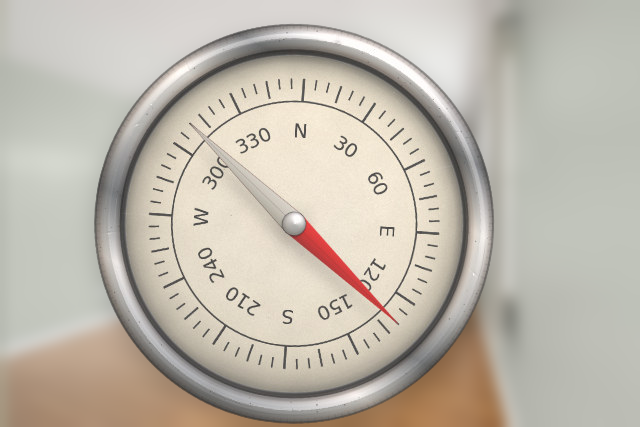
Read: 130,°
